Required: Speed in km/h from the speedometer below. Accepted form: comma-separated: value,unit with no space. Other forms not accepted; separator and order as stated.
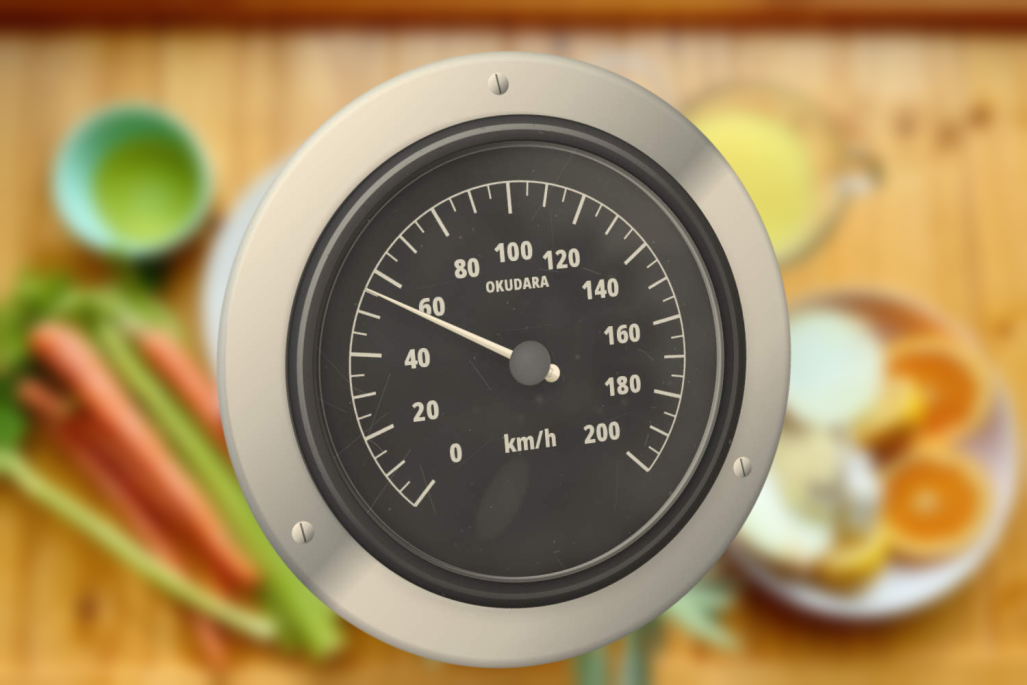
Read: 55,km/h
